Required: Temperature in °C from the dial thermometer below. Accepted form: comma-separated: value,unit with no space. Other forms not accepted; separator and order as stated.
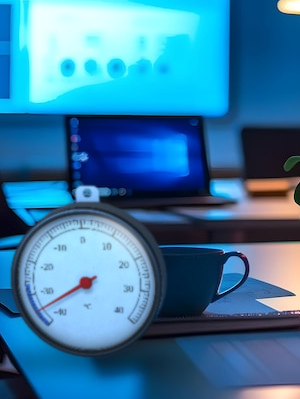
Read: -35,°C
